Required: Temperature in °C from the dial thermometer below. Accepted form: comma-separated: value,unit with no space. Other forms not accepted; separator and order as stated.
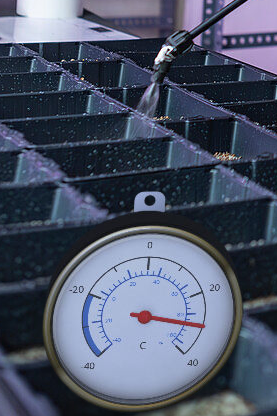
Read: 30,°C
